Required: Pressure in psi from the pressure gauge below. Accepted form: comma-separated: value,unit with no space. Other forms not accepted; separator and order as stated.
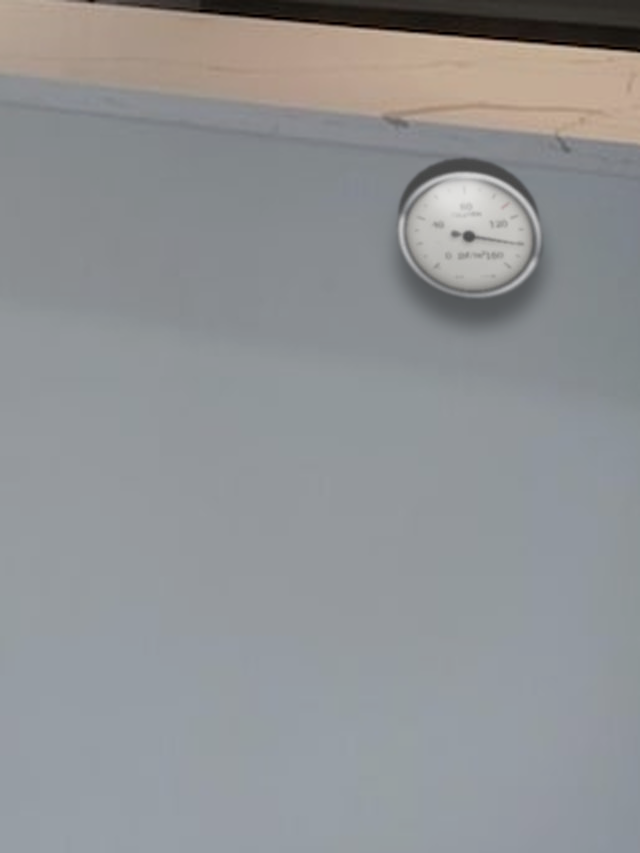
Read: 140,psi
